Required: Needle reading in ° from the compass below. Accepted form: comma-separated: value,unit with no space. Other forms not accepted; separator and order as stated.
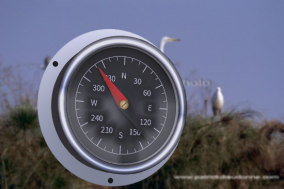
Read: 320,°
